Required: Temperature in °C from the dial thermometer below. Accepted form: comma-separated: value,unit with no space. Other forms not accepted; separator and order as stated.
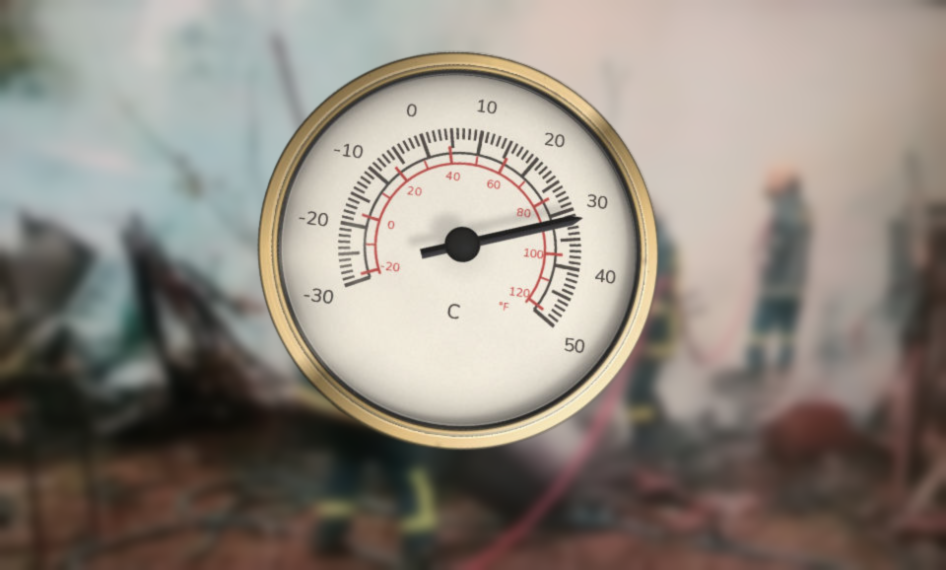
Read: 32,°C
